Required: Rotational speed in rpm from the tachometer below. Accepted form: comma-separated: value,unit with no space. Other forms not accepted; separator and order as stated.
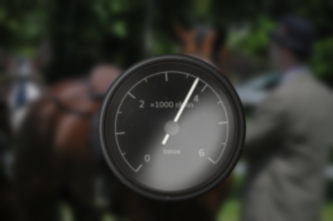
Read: 3750,rpm
